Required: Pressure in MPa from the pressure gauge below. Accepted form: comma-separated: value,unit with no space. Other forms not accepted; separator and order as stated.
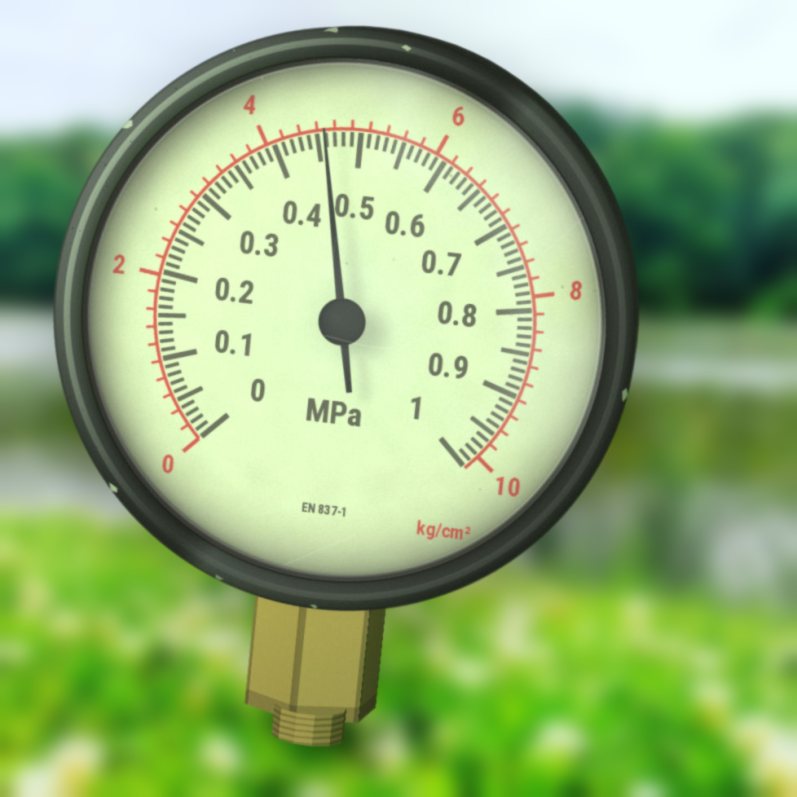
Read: 0.46,MPa
